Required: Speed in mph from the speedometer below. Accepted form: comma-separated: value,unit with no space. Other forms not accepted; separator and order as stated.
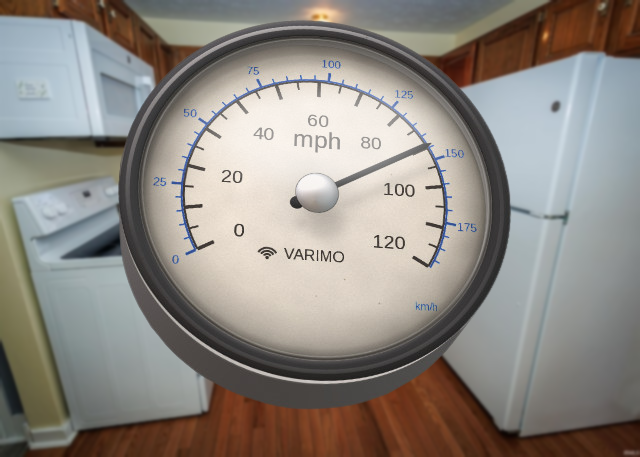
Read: 90,mph
